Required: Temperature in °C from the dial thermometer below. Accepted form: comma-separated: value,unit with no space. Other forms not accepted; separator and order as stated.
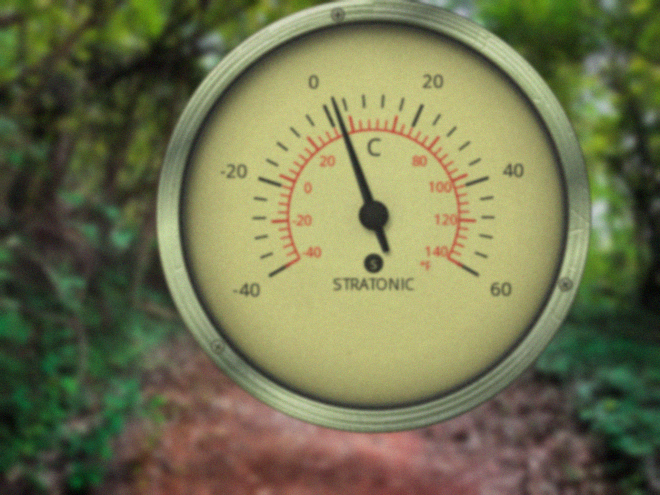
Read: 2,°C
